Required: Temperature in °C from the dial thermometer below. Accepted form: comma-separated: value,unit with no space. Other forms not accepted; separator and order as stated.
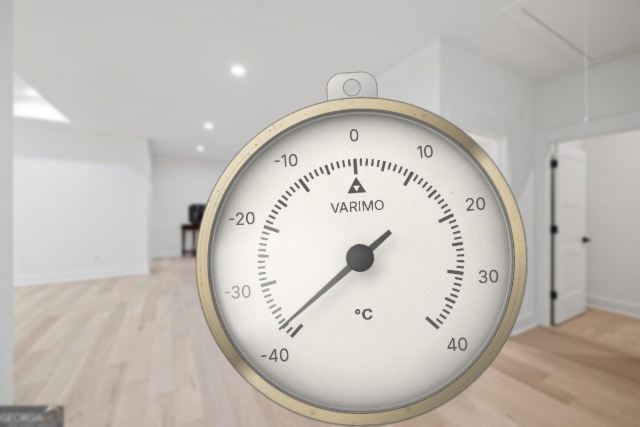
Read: -38,°C
